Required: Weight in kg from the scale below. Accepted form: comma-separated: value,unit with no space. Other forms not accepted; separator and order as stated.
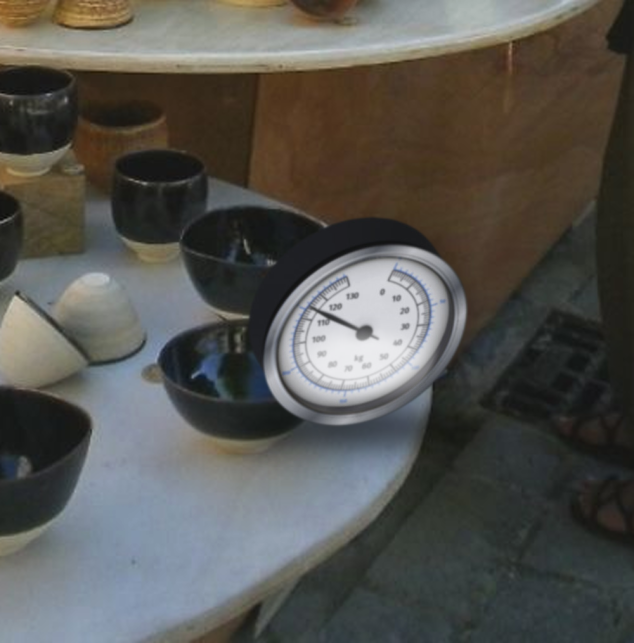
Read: 115,kg
